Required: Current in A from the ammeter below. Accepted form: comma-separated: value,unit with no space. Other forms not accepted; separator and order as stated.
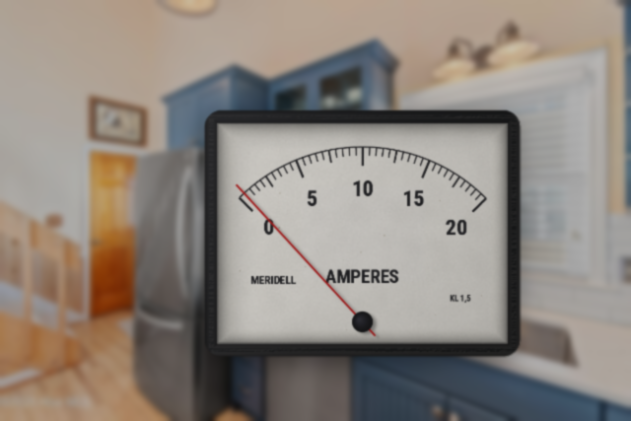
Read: 0.5,A
